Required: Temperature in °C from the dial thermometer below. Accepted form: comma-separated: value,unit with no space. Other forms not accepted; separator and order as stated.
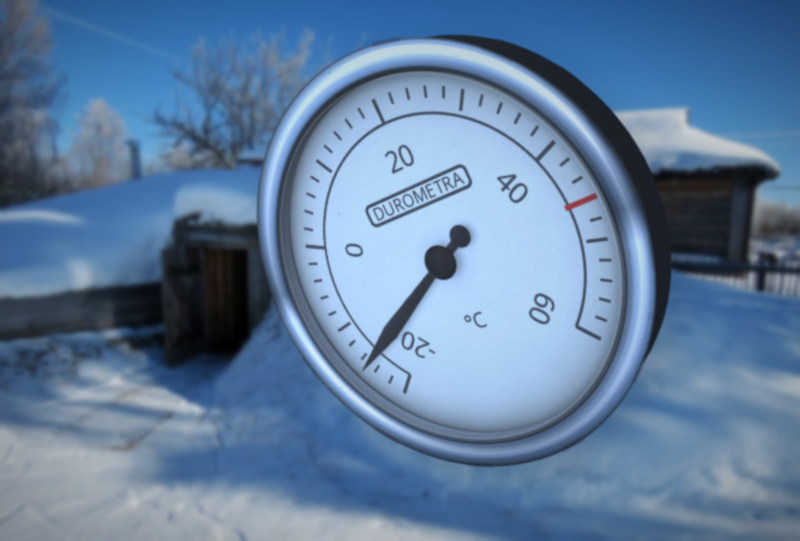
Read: -15,°C
